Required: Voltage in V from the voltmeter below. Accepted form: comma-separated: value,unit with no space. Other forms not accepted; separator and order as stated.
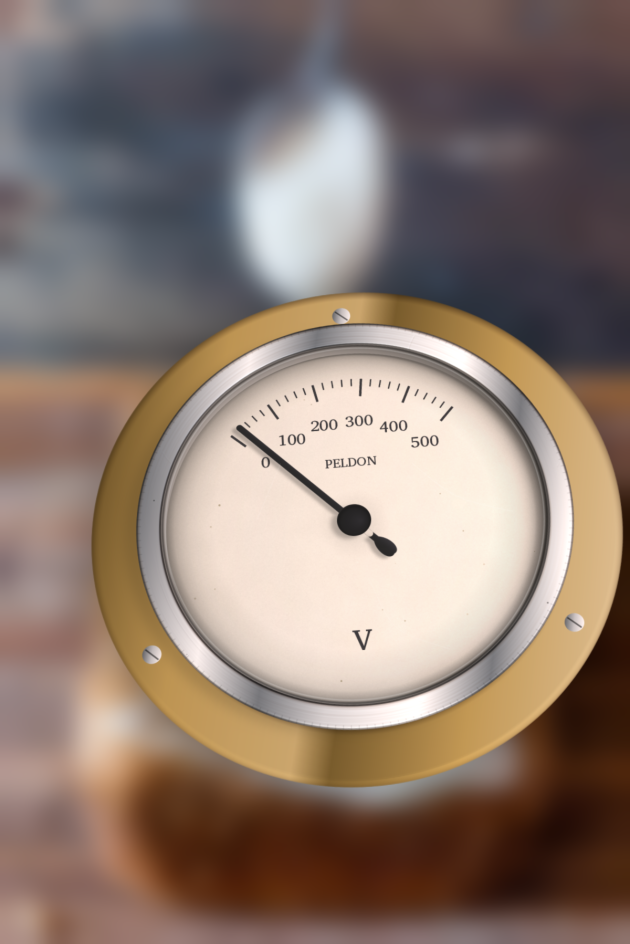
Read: 20,V
